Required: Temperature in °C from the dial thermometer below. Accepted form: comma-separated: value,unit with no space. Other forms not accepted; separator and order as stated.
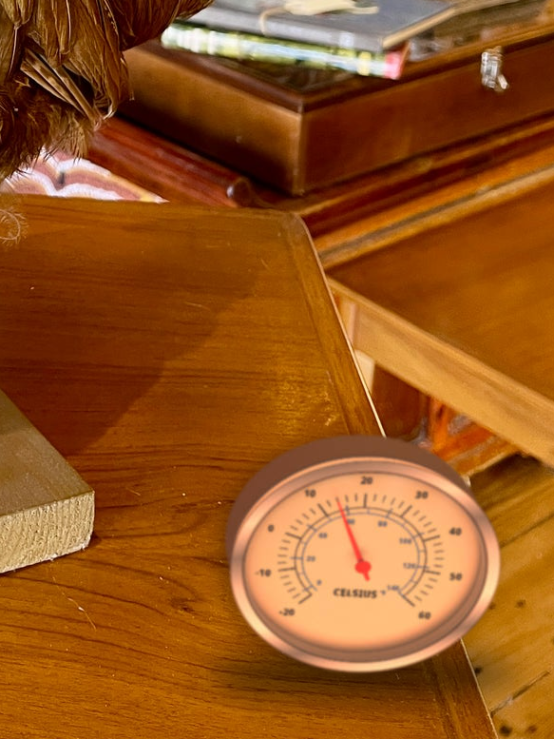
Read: 14,°C
